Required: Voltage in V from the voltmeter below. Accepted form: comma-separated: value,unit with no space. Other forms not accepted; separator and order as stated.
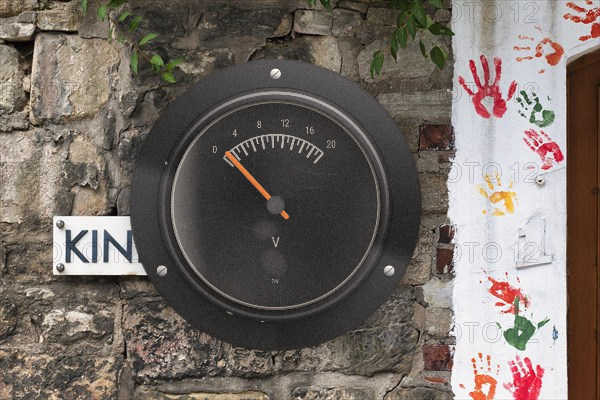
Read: 1,V
